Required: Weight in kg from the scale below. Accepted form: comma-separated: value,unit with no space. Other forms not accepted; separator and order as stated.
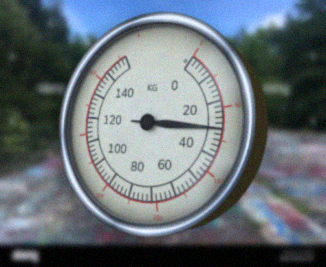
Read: 30,kg
